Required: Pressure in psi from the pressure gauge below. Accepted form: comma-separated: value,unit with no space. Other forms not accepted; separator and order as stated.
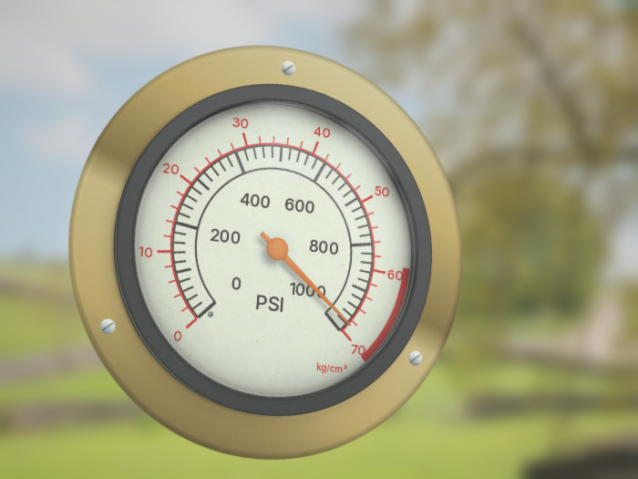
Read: 980,psi
